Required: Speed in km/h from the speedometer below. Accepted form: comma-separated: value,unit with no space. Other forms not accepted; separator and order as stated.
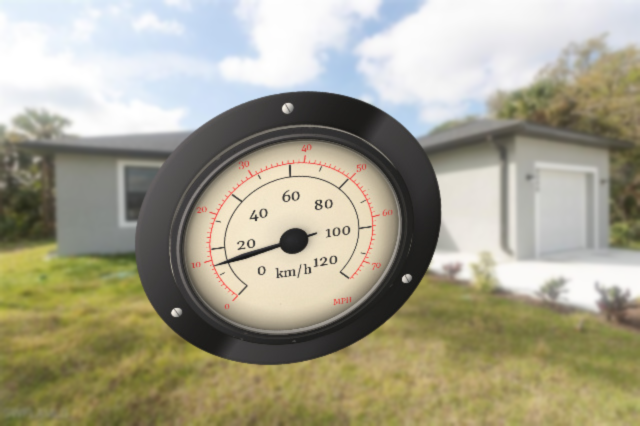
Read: 15,km/h
